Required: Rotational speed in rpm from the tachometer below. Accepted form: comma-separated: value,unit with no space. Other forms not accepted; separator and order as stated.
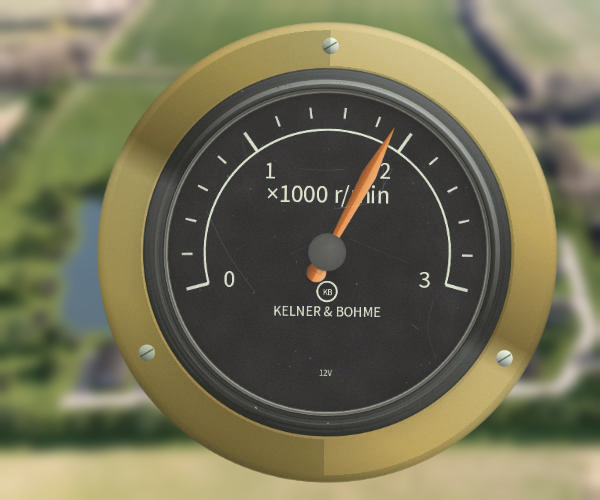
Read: 1900,rpm
